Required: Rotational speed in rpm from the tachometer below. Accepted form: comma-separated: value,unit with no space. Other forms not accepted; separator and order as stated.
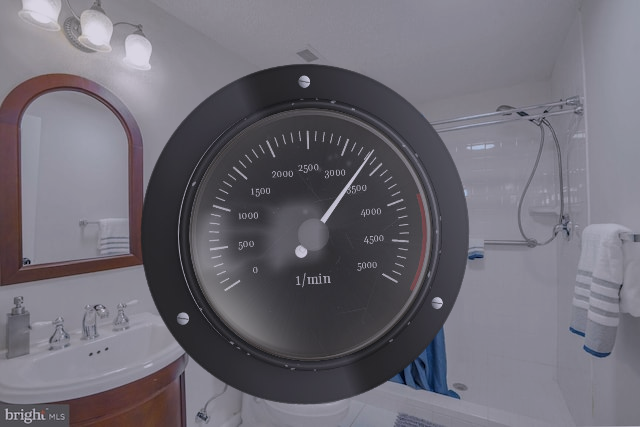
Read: 3300,rpm
